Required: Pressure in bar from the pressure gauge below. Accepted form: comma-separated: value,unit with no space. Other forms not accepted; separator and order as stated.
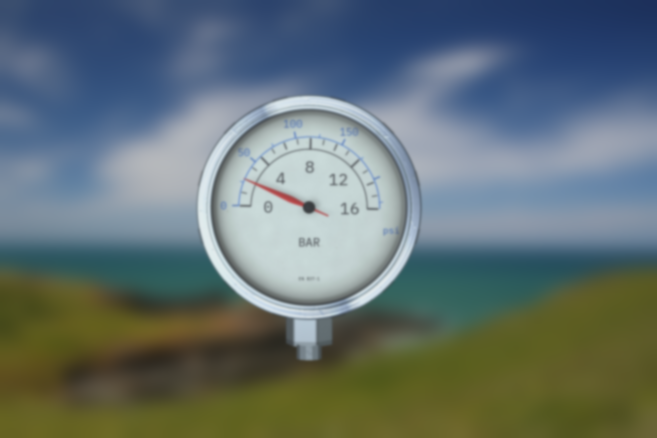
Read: 2,bar
